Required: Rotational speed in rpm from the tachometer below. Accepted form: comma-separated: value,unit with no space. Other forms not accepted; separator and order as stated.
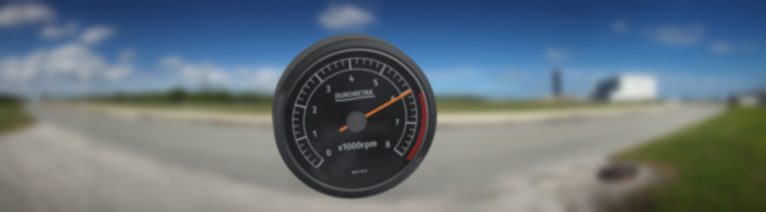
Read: 6000,rpm
